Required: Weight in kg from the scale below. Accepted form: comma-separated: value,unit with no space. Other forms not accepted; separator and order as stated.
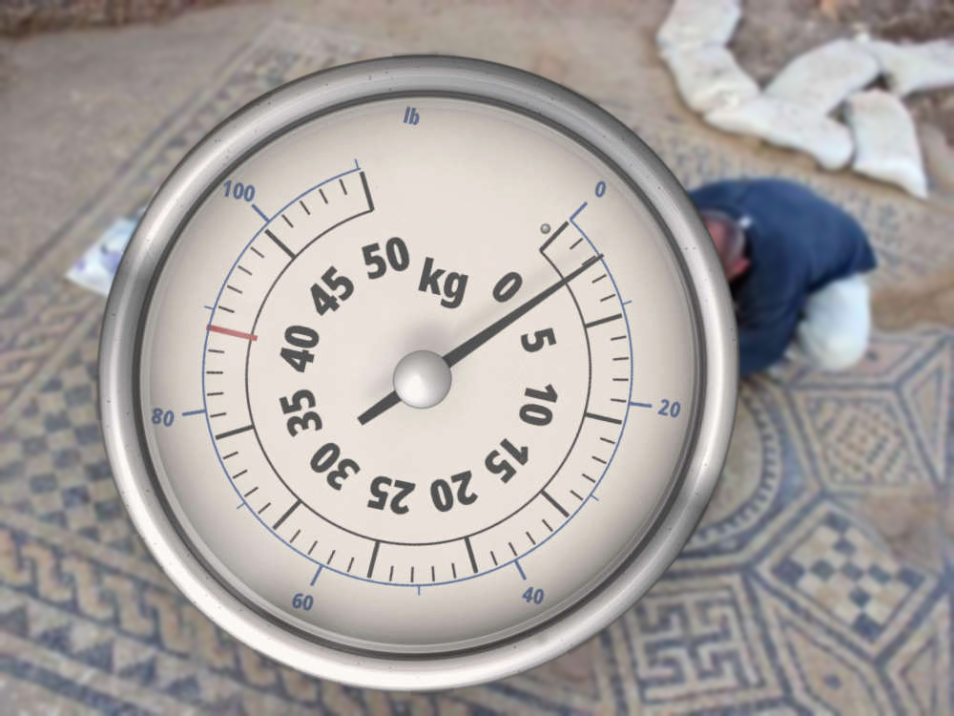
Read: 2,kg
